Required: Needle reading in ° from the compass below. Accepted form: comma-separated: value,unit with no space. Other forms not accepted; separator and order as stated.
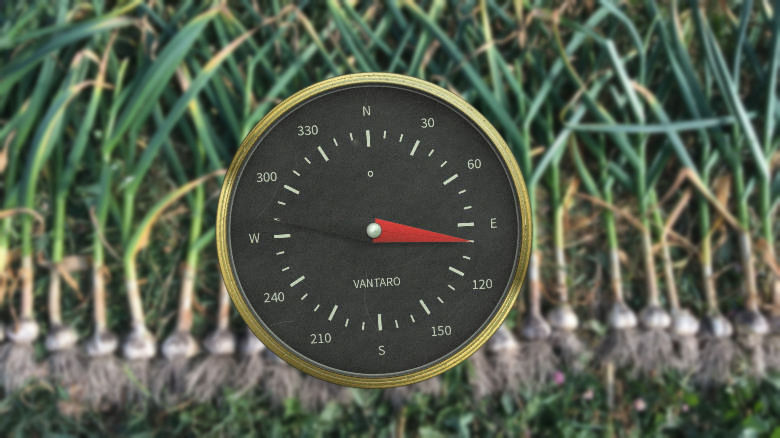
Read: 100,°
